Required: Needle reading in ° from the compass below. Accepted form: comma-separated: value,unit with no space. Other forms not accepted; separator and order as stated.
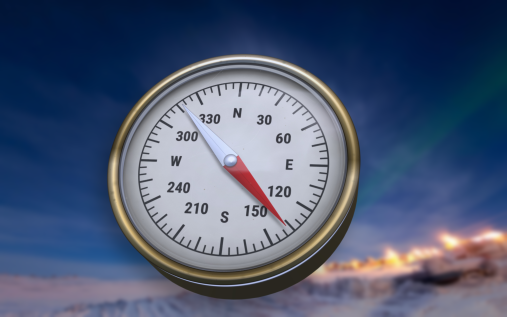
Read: 137.5,°
